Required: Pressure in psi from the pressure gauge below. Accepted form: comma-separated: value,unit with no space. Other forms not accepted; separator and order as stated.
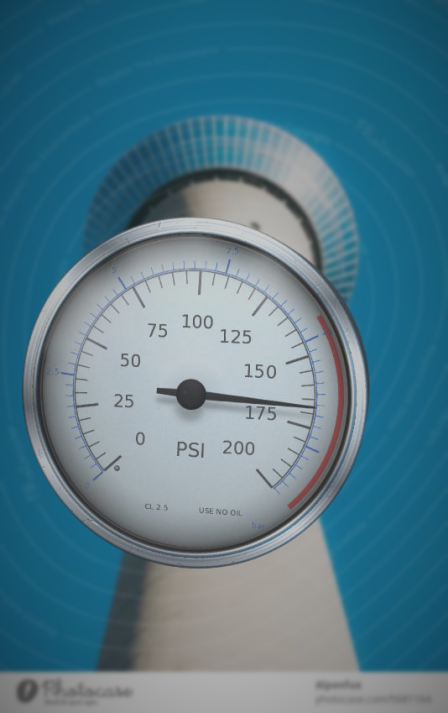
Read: 167.5,psi
